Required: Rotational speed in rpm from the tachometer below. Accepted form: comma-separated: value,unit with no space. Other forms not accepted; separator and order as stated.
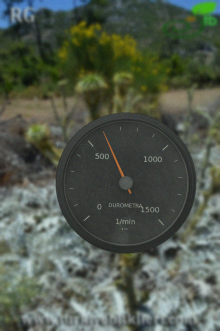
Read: 600,rpm
